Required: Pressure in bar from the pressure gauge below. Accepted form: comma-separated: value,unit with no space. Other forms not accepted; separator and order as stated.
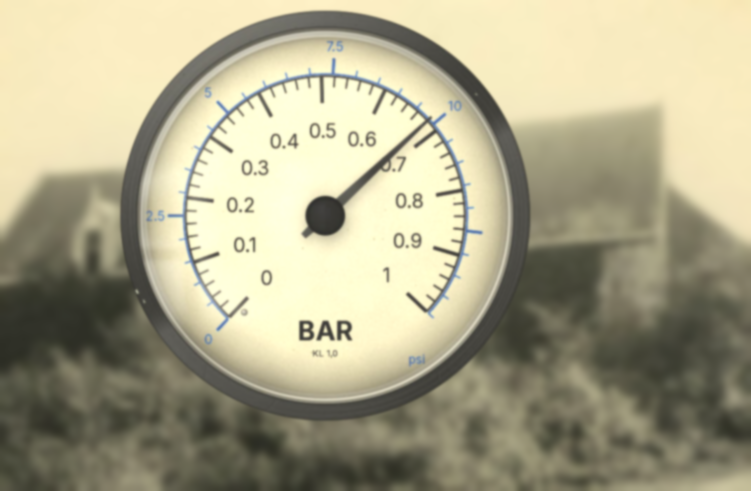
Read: 0.68,bar
